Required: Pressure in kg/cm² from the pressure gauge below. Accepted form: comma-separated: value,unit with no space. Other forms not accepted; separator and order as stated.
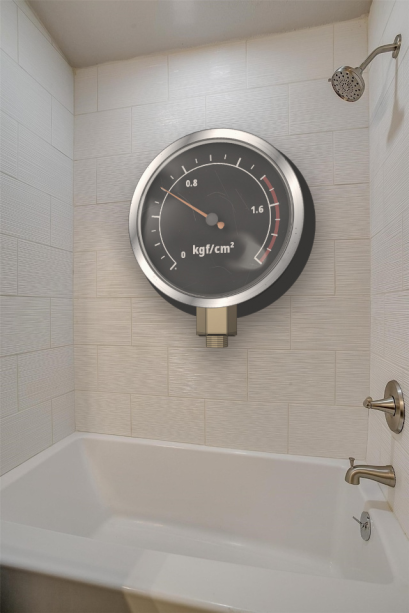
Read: 0.6,kg/cm²
